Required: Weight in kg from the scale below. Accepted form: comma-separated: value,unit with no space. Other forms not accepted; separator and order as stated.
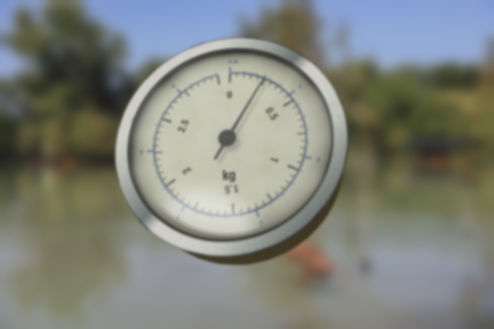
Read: 0.25,kg
